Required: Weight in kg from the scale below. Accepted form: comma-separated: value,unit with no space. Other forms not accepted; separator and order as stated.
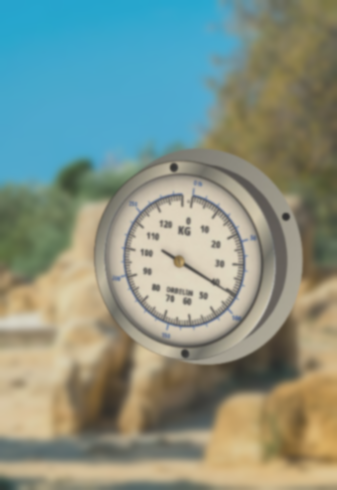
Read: 40,kg
